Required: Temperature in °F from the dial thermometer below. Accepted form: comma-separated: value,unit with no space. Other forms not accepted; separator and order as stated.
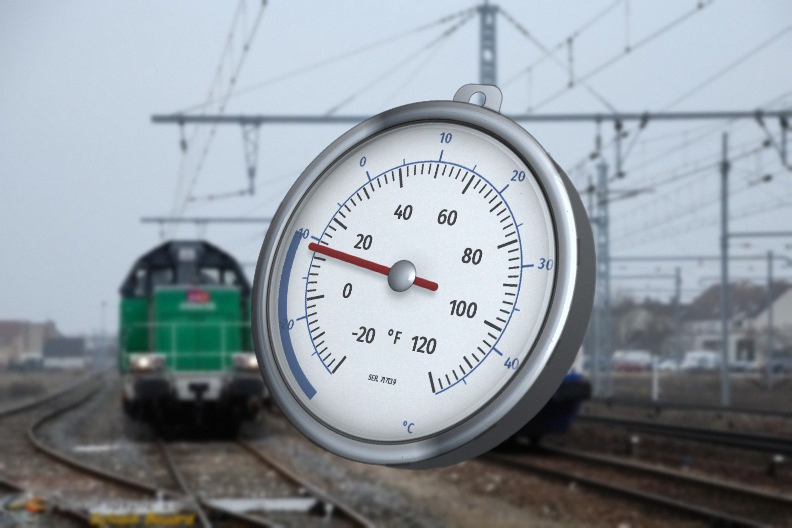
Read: 12,°F
